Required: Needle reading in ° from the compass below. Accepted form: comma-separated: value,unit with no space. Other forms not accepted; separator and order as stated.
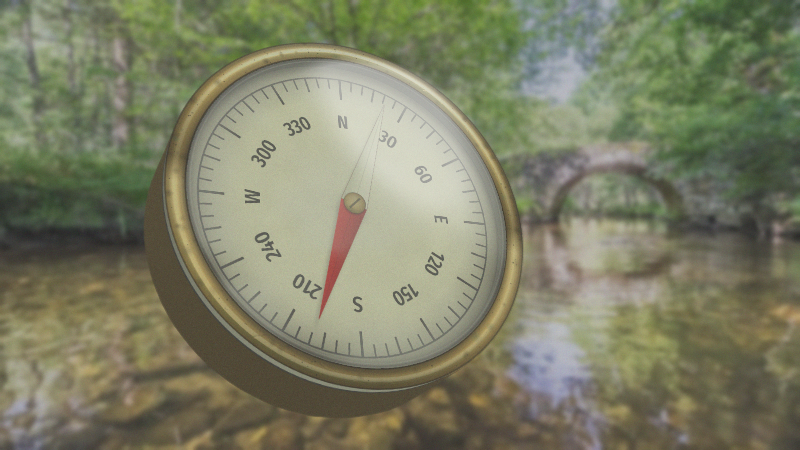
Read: 200,°
